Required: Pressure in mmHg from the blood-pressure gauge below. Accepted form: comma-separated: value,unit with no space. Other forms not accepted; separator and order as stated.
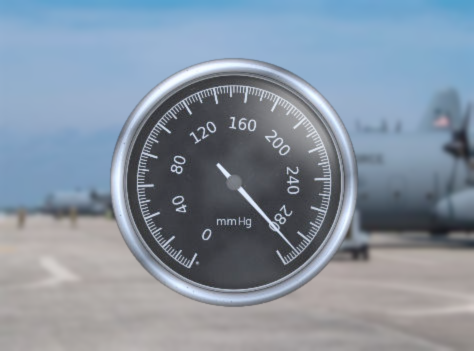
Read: 290,mmHg
